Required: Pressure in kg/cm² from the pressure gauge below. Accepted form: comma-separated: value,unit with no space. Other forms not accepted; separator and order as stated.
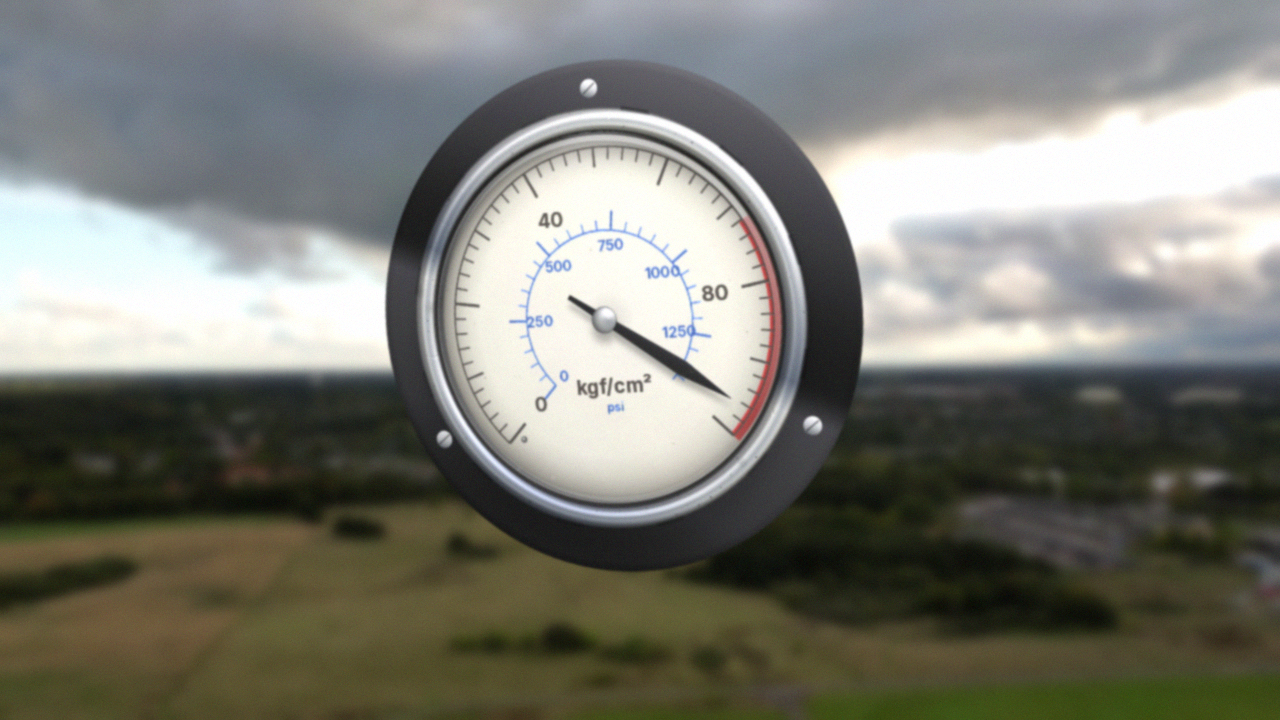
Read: 96,kg/cm²
